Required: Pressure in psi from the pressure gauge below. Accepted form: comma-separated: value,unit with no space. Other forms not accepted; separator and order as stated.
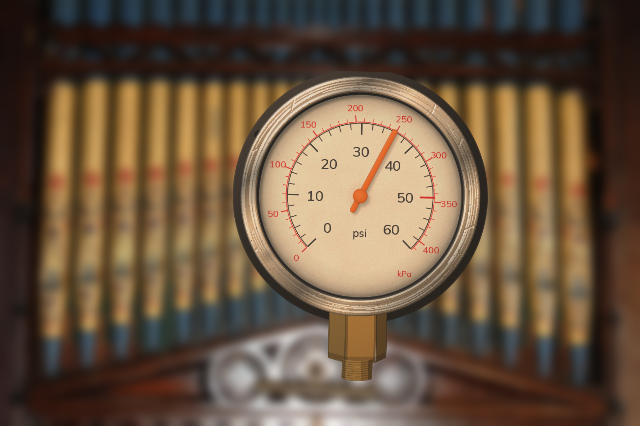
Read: 36,psi
